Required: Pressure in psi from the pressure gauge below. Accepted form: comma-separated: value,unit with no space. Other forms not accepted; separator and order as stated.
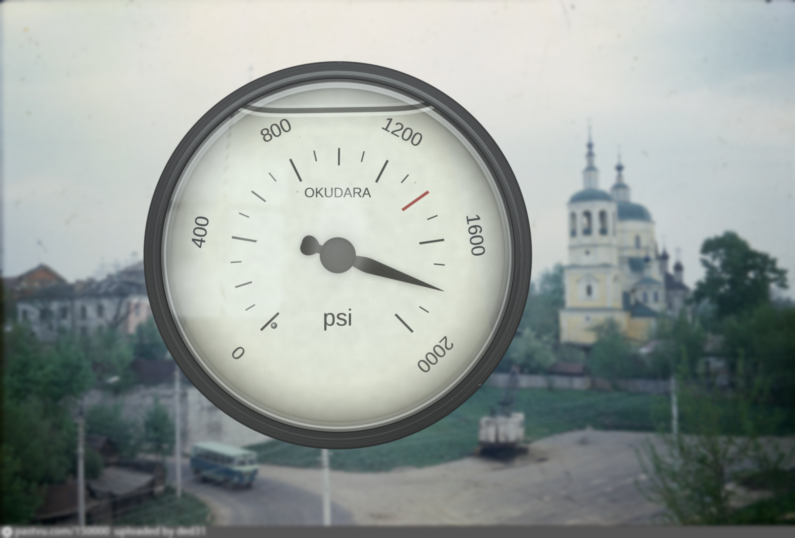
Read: 1800,psi
